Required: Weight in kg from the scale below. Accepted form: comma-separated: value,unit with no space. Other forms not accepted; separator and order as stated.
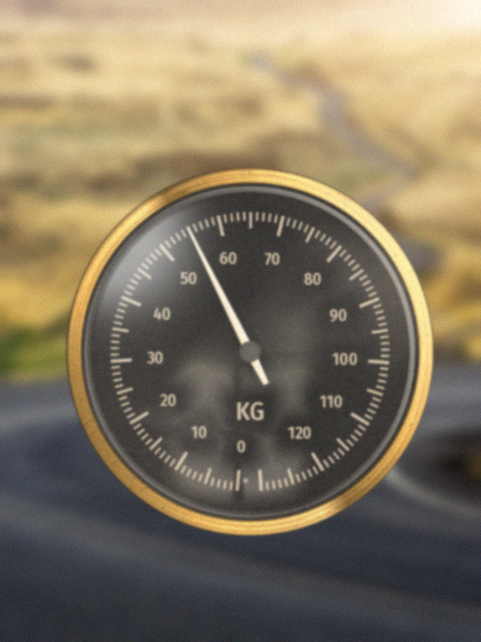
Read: 55,kg
